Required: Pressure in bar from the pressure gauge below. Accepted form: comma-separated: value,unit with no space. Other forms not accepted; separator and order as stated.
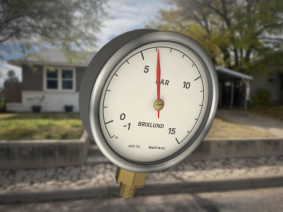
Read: 6,bar
